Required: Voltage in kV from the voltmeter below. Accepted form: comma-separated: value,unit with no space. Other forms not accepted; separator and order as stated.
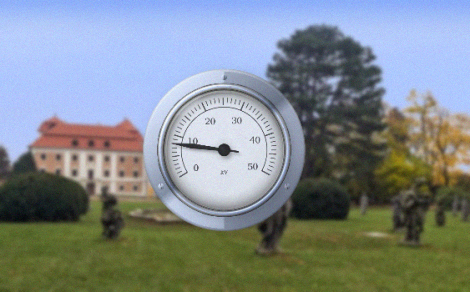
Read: 8,kV
